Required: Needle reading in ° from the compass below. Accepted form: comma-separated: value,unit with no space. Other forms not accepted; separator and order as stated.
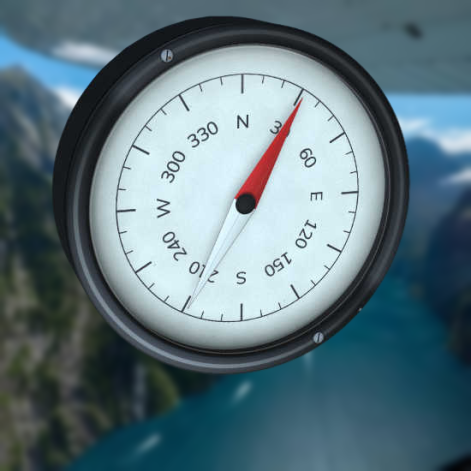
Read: 30,°
